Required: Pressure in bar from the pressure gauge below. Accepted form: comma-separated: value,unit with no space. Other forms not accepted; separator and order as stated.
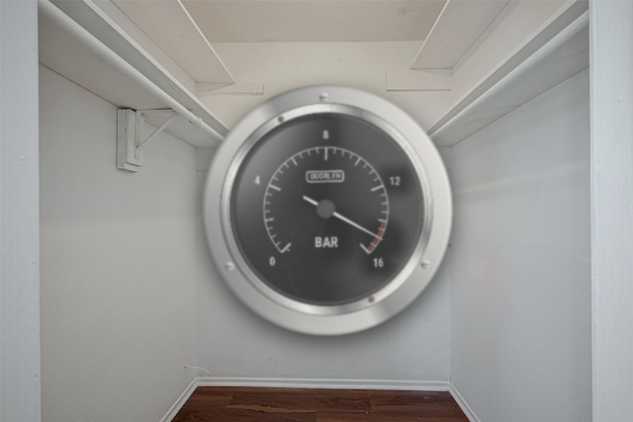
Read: 15,bar
